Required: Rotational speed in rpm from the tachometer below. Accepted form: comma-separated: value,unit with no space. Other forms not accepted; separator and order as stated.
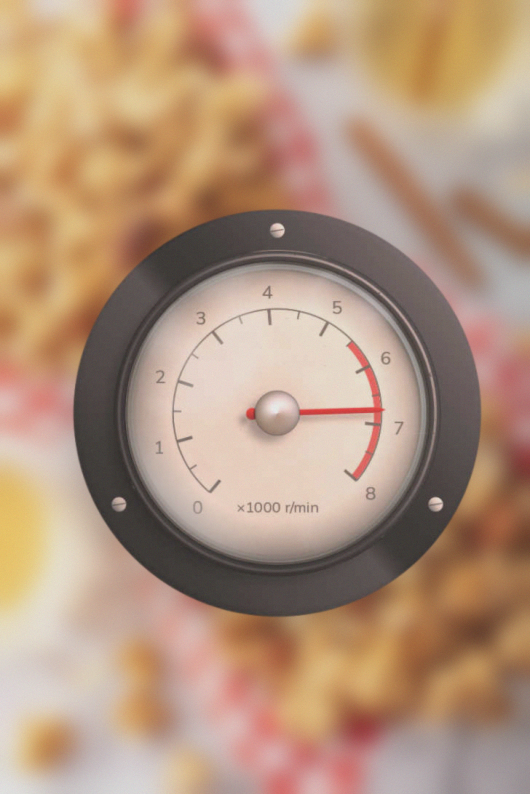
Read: 6750,rpm
